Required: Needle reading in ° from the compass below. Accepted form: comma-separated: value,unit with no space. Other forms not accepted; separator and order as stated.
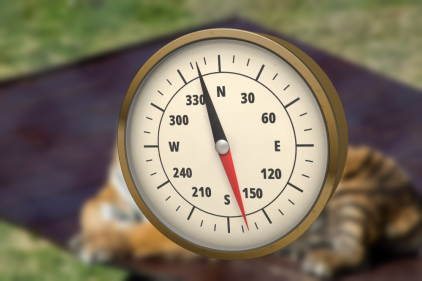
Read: 165,°
